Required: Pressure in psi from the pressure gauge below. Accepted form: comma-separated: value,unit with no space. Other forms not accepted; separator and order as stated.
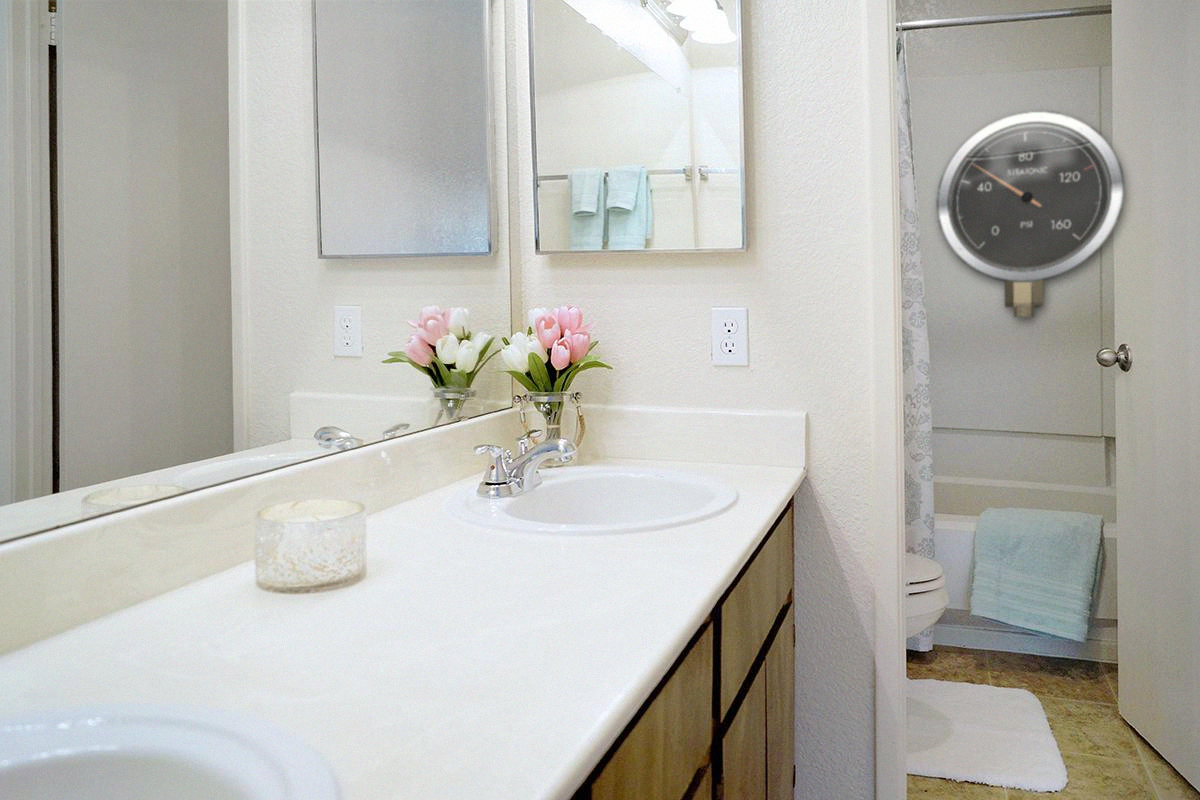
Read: 50,psi
